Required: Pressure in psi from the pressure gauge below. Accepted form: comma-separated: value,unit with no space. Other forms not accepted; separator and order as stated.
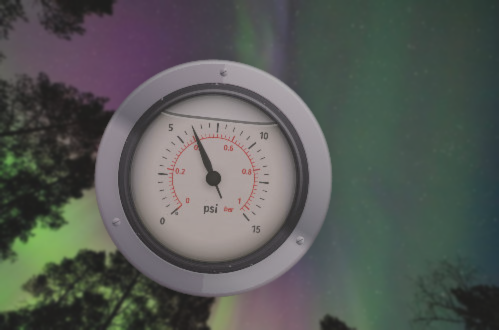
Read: 6,psi
